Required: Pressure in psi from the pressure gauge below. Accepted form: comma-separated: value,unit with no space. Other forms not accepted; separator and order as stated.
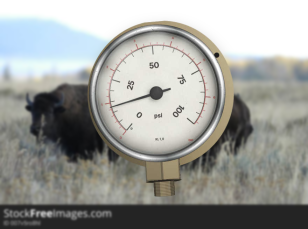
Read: 12.5,psi
